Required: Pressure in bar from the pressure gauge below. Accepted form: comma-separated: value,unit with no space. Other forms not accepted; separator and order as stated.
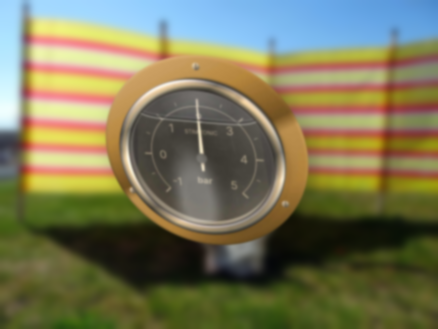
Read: 2,bar
